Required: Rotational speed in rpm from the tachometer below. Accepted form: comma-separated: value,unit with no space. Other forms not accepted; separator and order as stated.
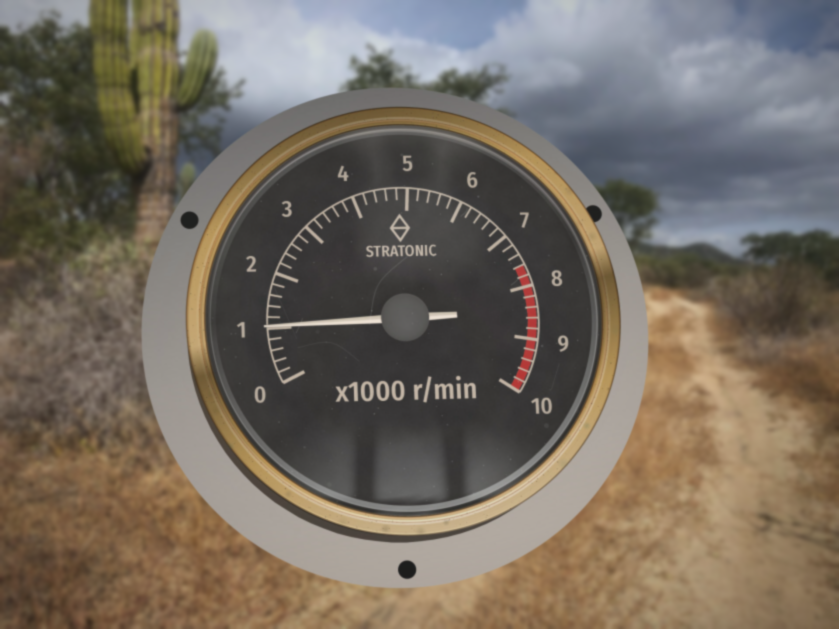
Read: 1000,rpm
